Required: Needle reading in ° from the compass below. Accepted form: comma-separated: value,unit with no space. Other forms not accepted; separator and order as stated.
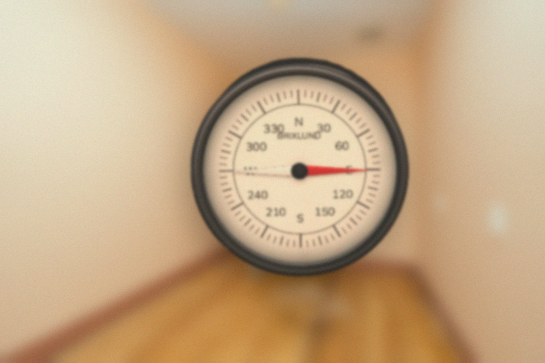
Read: 90,°
